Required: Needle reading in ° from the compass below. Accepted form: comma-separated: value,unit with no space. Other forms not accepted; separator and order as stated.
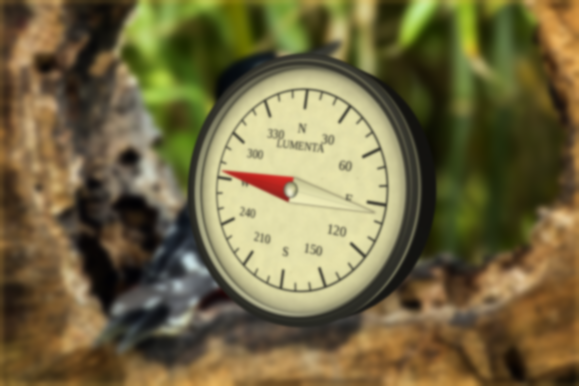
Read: 275,°
